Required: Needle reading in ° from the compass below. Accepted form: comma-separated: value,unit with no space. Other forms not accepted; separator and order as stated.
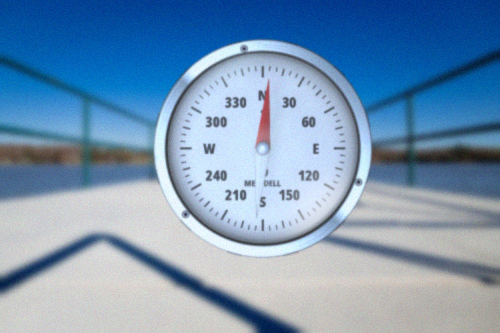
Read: 5,°
